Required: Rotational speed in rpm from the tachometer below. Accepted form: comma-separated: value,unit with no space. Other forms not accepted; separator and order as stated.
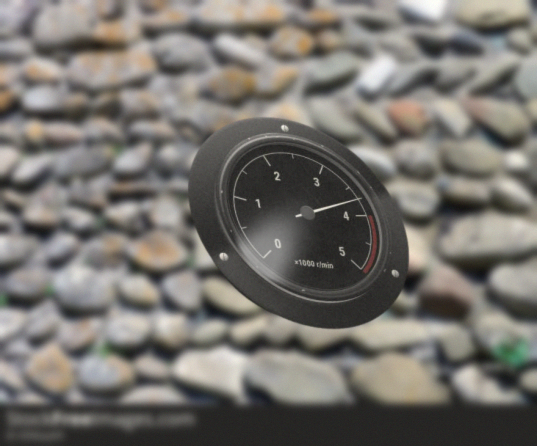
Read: 3750,rpm
